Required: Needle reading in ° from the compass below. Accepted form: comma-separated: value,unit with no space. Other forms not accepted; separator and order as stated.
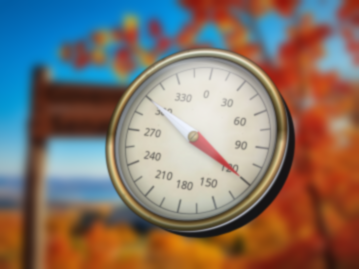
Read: 120,°
